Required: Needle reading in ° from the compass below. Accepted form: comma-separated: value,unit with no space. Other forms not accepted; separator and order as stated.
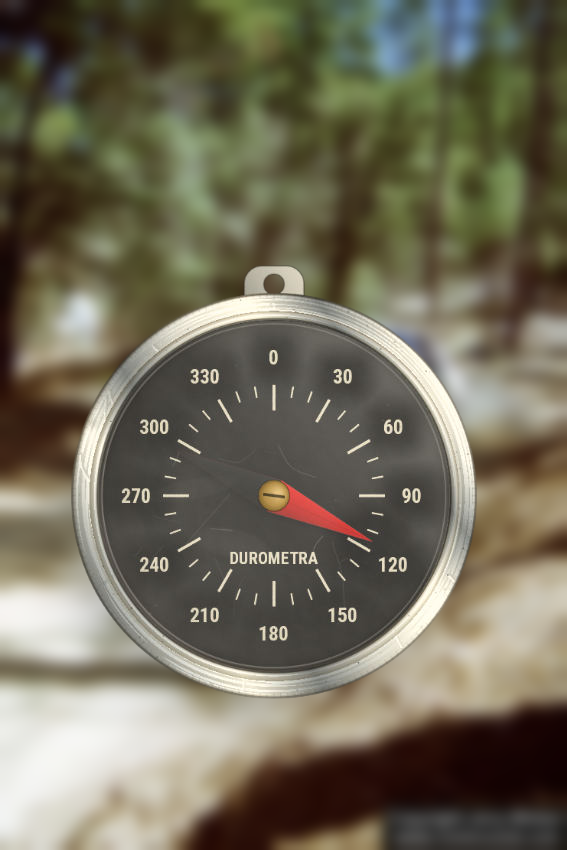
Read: 115,°
